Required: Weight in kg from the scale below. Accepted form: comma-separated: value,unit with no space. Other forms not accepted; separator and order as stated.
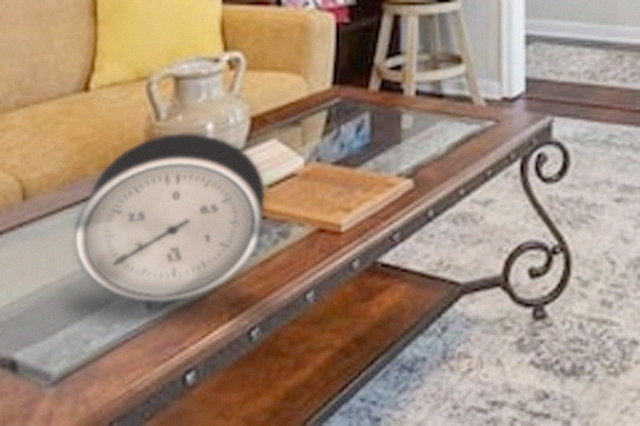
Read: 2,kg
